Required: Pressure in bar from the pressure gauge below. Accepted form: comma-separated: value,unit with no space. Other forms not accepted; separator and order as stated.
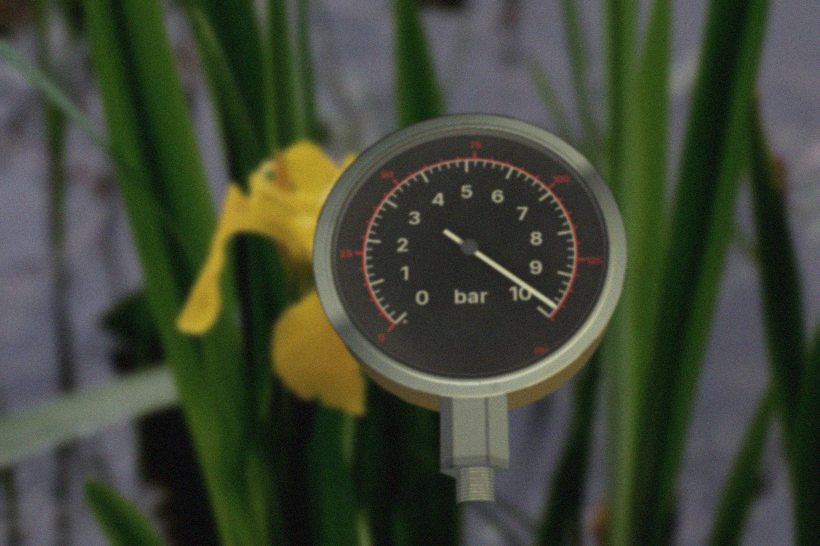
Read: 9.8,bar
